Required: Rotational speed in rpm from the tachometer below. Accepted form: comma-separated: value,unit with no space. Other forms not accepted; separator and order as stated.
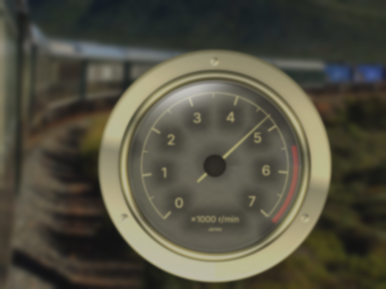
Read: 4750,rpm
